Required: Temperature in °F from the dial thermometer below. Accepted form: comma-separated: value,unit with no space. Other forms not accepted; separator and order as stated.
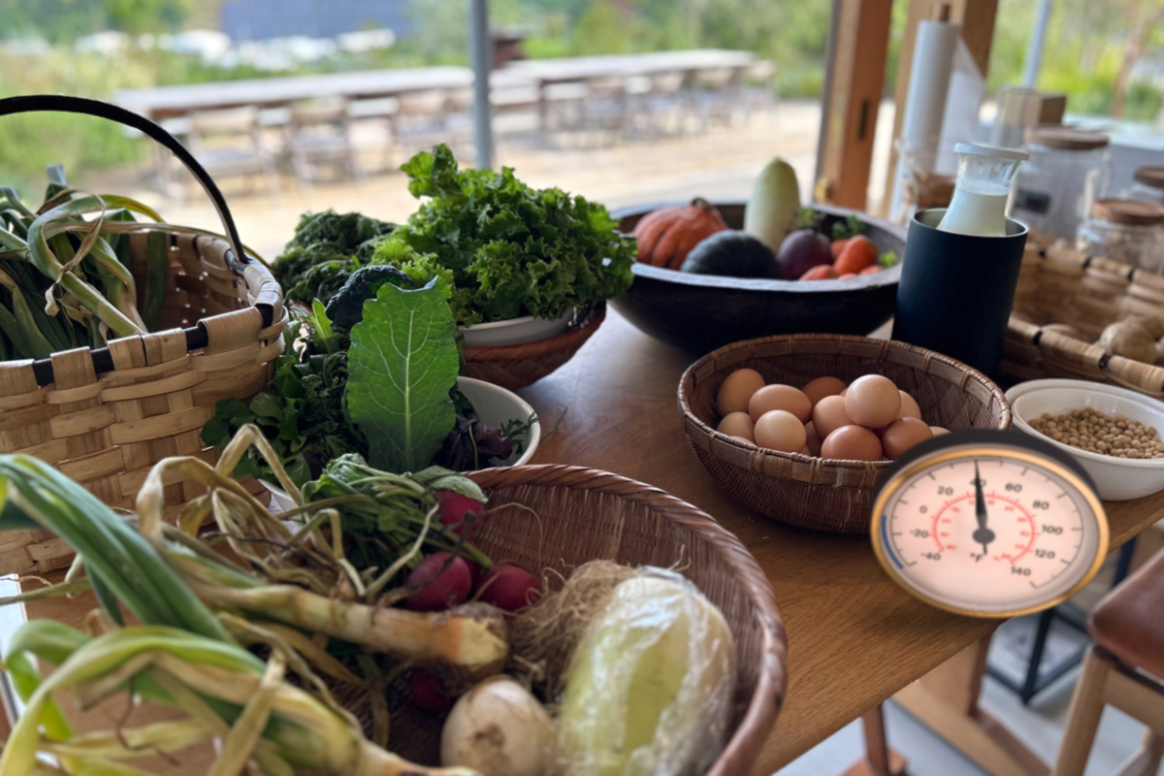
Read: 40,°F
